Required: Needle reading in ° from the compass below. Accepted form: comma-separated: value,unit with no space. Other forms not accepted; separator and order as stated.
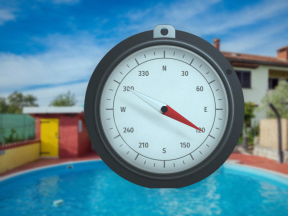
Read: 120,°
